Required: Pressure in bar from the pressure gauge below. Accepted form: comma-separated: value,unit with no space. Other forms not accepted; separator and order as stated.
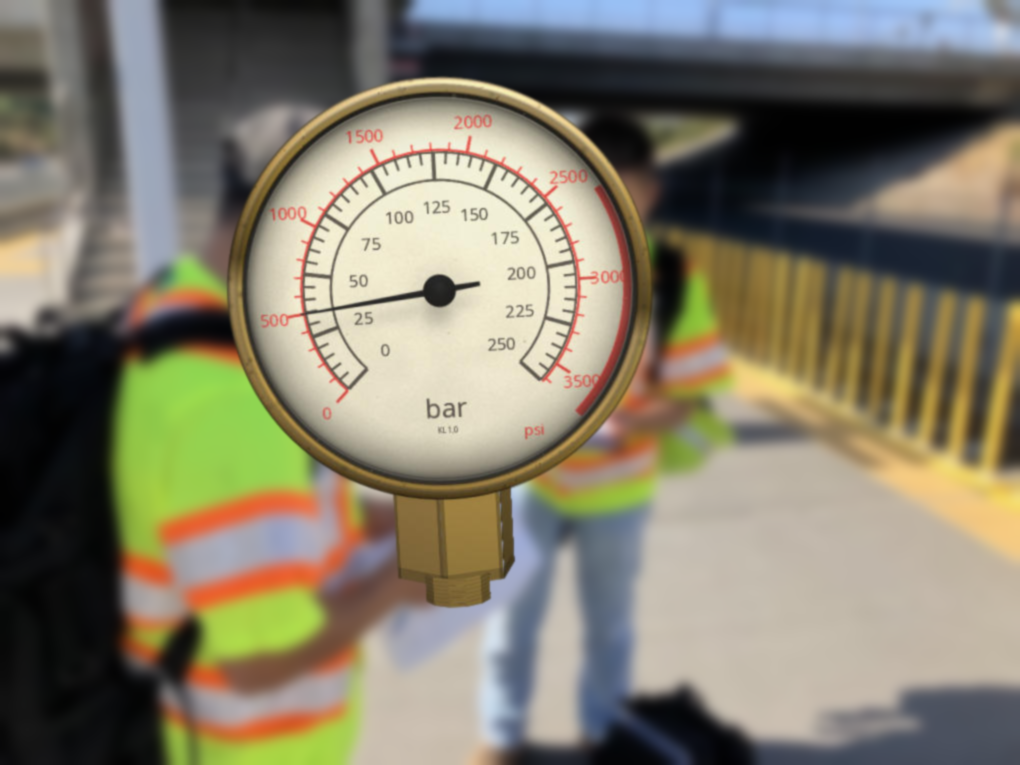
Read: 35,bar
